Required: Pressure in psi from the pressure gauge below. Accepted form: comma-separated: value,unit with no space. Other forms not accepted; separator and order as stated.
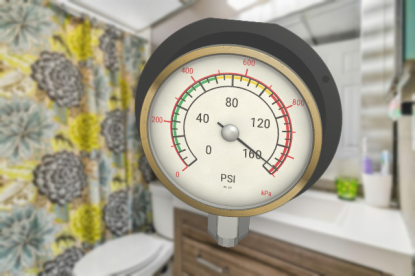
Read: 155,psi
